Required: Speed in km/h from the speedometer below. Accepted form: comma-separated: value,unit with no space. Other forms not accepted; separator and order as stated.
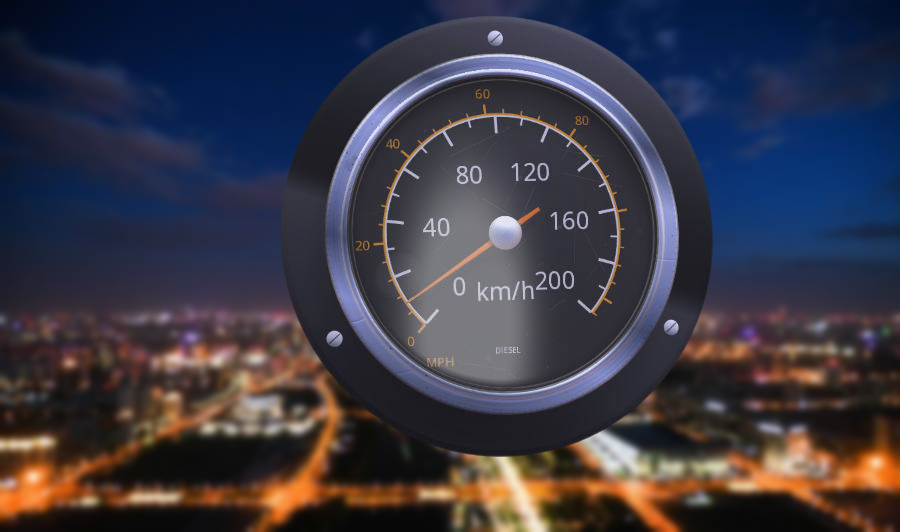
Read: 10,km/h
